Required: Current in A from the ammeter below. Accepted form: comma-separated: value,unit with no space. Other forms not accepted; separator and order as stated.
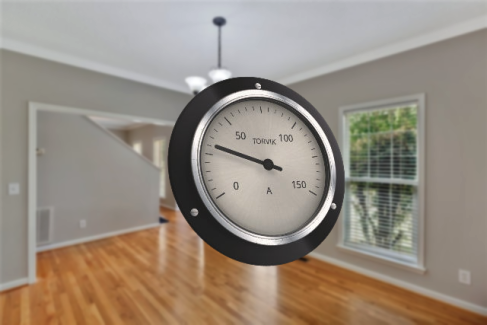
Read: 30,A
